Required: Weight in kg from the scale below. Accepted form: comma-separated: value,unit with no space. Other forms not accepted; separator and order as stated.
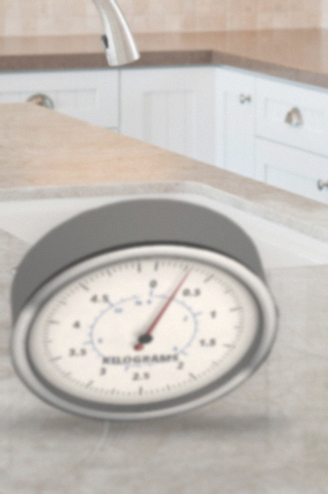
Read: 0.25,kg
